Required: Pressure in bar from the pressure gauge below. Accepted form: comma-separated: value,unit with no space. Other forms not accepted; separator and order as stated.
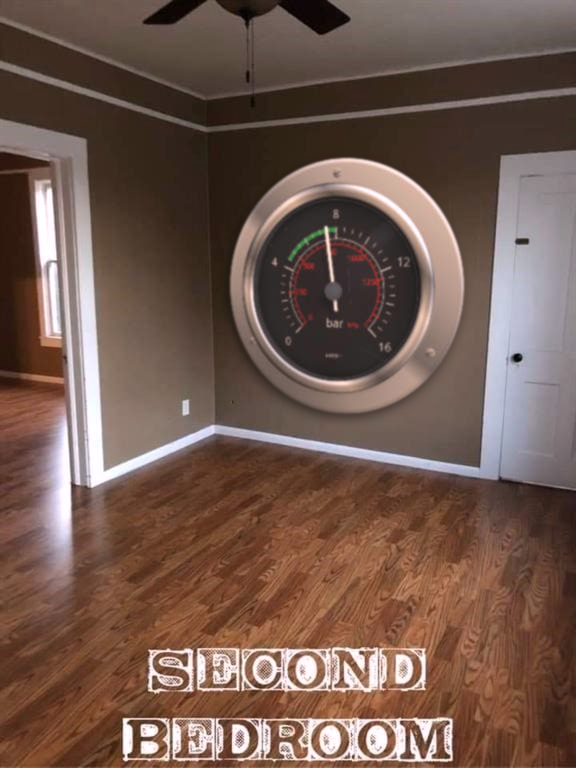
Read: 7.5,bar
